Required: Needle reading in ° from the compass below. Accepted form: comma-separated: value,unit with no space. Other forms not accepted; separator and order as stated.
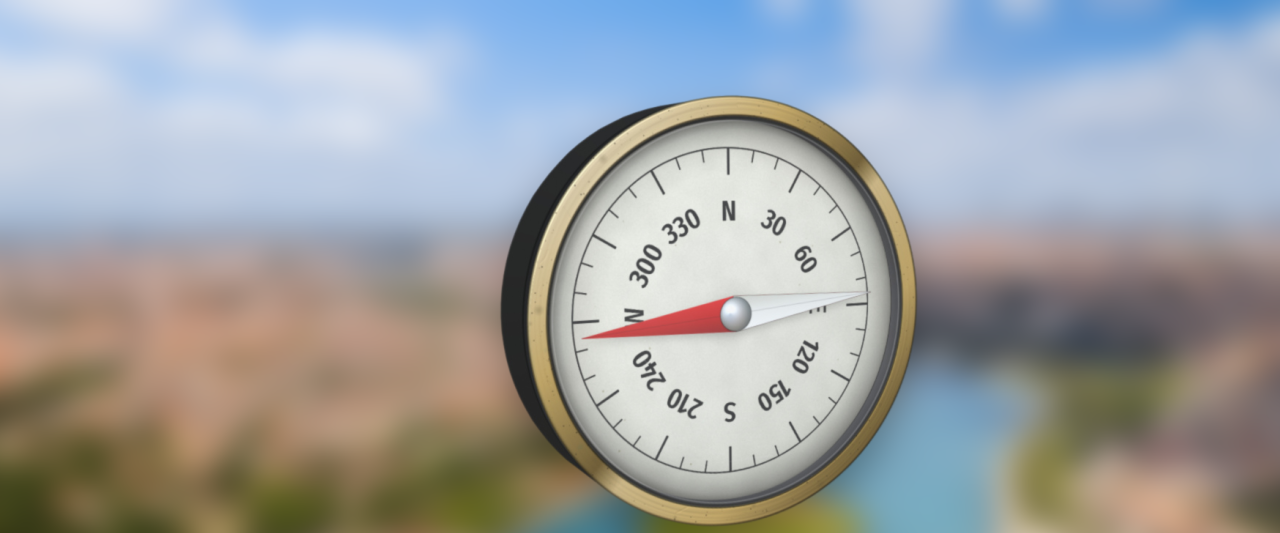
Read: 265,°
